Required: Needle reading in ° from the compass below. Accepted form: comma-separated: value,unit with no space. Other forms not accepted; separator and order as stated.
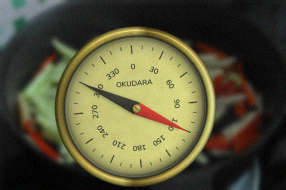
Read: 120,°
